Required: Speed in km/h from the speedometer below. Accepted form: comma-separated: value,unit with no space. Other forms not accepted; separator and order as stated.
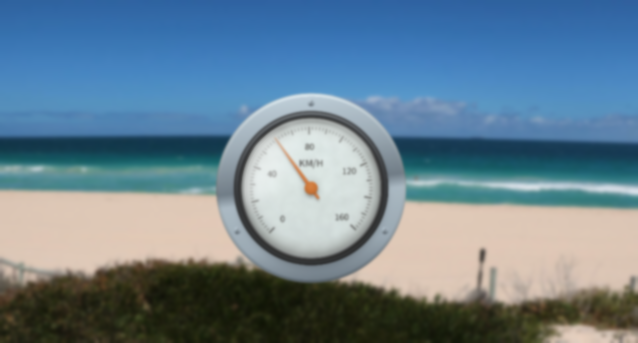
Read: 60,km/h
